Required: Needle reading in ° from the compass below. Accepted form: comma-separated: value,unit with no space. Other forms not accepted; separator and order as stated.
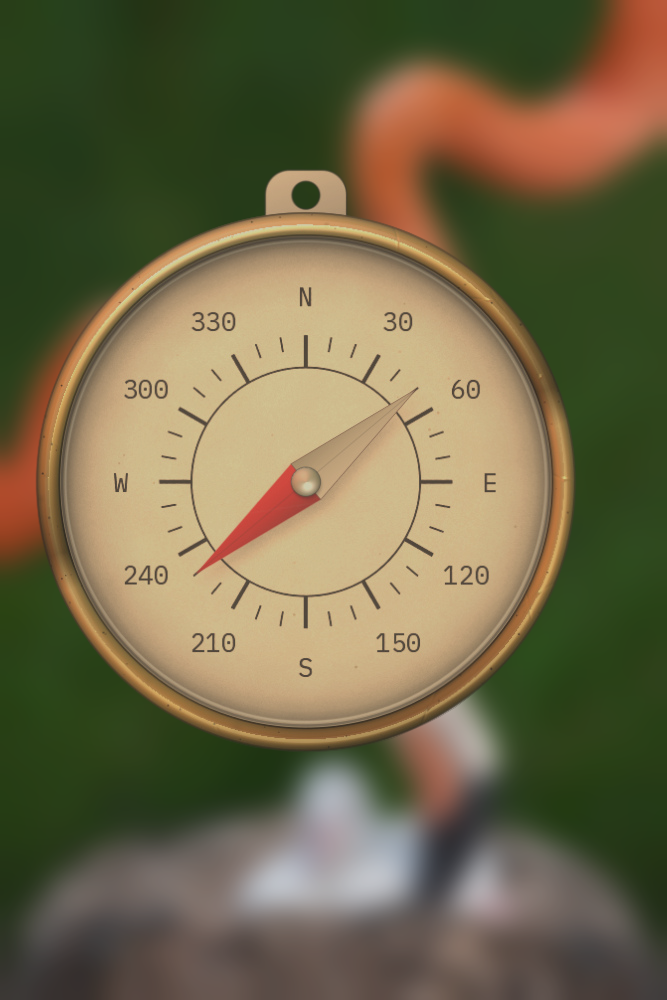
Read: 230,°
